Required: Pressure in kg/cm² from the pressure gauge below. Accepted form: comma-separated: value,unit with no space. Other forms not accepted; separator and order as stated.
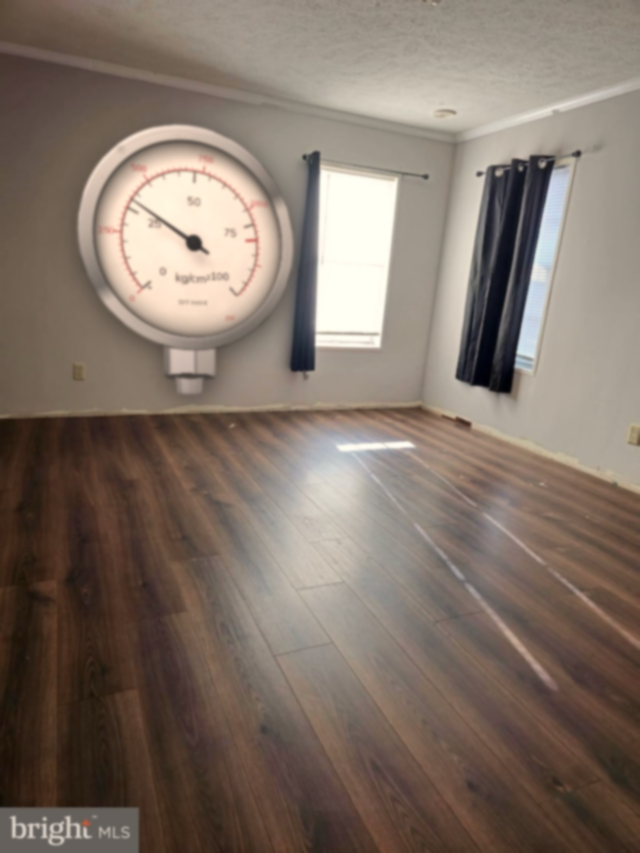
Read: 27.5,kg/cm²
